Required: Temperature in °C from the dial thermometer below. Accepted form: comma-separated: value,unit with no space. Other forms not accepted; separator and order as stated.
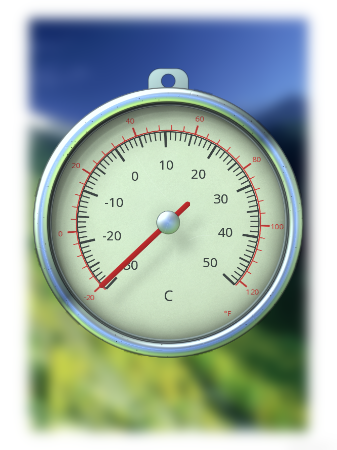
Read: -29,°C
